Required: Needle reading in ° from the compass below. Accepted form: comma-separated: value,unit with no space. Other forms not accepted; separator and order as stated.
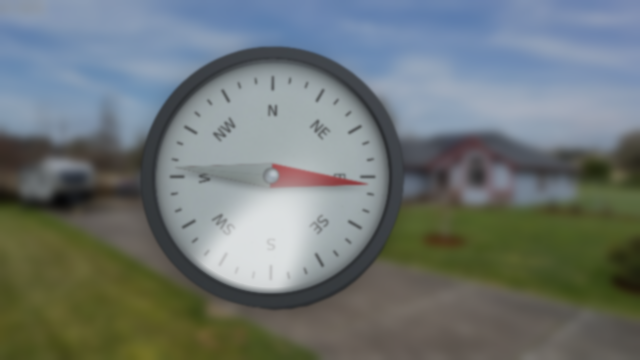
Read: 95,°
